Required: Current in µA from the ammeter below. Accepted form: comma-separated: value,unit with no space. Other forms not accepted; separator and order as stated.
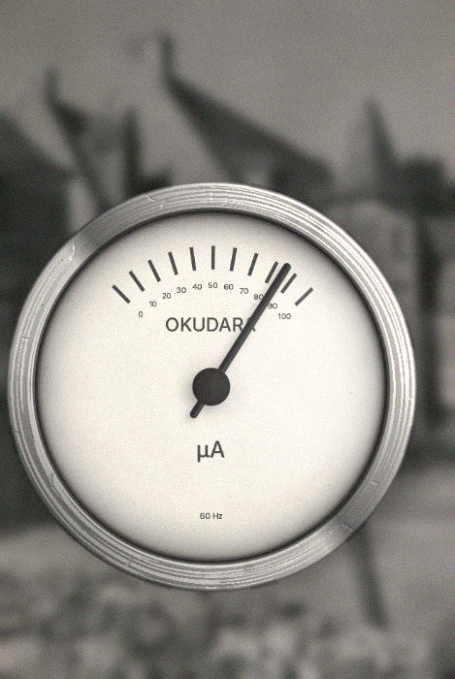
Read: 85,µA
